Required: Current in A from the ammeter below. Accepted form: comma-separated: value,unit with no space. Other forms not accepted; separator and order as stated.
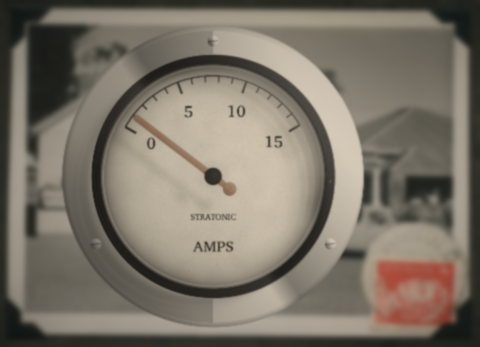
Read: 1,A
